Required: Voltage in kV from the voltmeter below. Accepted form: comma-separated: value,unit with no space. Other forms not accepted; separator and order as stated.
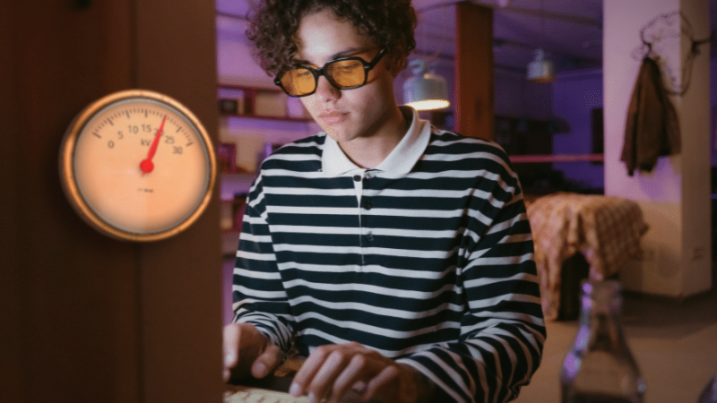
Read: 20,kV
